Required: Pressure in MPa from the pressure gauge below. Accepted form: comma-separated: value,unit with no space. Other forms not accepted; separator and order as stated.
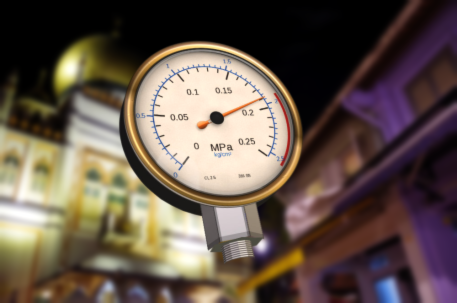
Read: 0.19,MPa
